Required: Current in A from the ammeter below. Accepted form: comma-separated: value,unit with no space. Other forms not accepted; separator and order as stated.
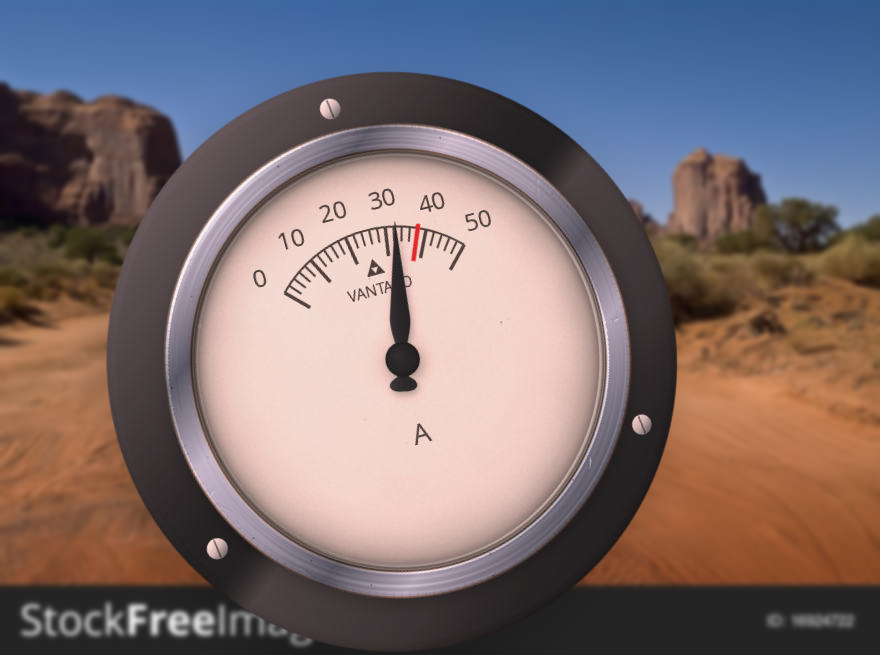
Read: 32,A
